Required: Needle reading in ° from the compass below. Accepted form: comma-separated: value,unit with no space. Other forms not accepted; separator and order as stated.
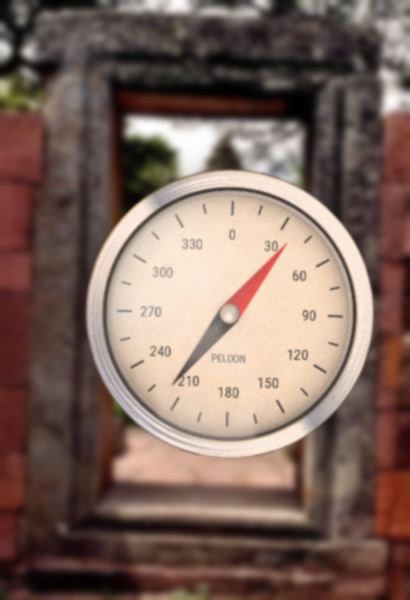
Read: 37.5,°
